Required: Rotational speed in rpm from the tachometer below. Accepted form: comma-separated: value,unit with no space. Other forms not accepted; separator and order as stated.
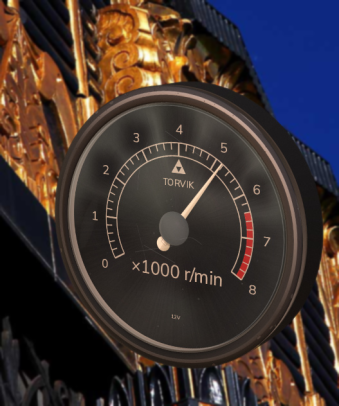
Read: 5200,rpm
